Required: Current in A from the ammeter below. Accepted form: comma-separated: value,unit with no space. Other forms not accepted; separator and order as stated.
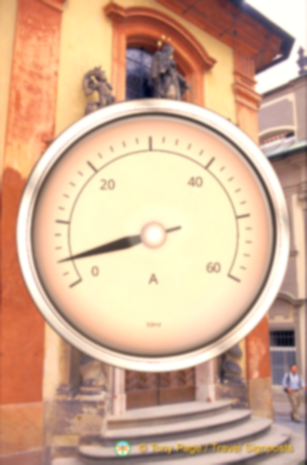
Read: 4,A
